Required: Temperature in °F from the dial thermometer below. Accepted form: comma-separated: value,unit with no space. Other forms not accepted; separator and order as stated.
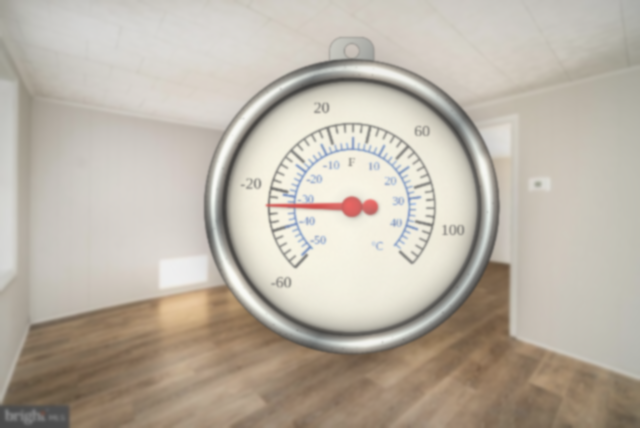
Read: -28,°F
